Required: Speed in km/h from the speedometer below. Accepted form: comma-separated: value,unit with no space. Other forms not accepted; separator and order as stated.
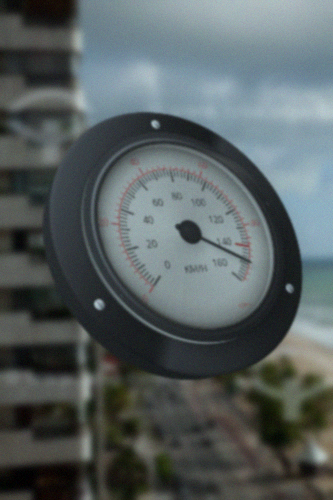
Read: 150,km/h
